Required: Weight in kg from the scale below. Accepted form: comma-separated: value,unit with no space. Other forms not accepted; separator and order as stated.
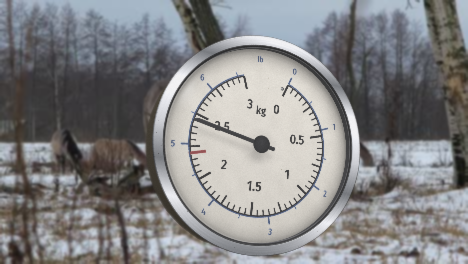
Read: 2.45,kg
